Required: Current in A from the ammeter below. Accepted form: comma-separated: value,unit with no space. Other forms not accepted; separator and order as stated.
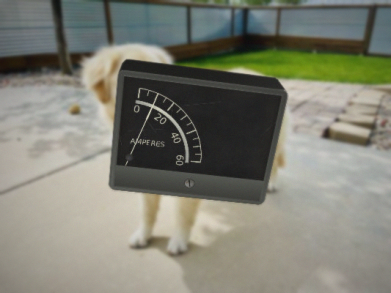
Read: 10,A
